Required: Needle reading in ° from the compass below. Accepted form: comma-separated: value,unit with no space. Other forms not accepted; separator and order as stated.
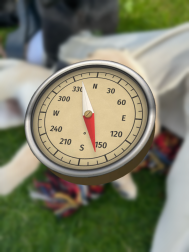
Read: 160,°
